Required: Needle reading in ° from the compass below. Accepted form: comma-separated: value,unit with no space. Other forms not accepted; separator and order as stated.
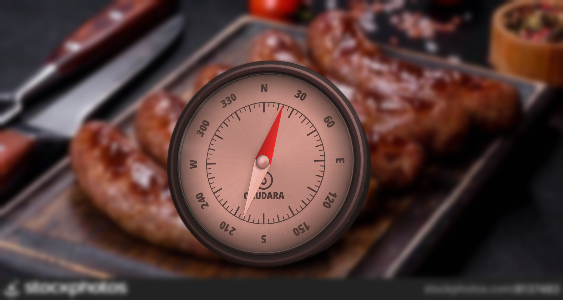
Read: 20,°
